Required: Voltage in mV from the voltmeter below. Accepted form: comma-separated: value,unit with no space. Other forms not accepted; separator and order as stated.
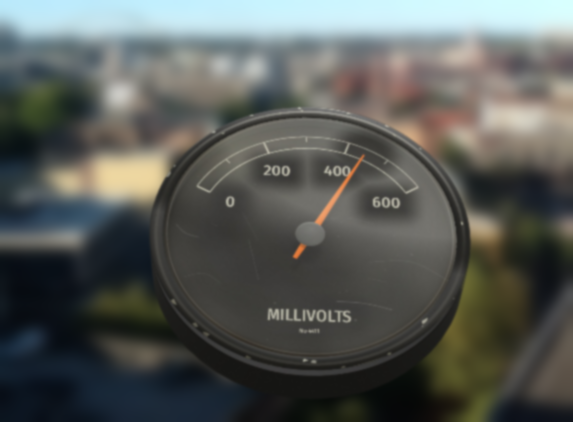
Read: 450,mV
